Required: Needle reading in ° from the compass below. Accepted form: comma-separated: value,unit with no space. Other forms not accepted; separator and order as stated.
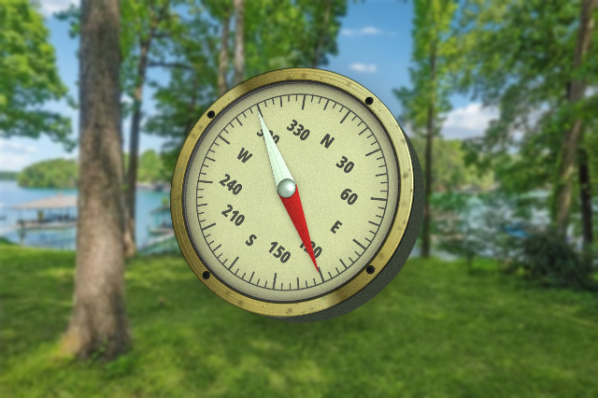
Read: 120,°
